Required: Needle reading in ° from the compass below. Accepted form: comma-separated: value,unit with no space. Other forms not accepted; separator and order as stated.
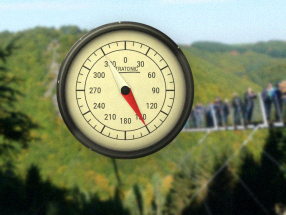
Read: 150,°
